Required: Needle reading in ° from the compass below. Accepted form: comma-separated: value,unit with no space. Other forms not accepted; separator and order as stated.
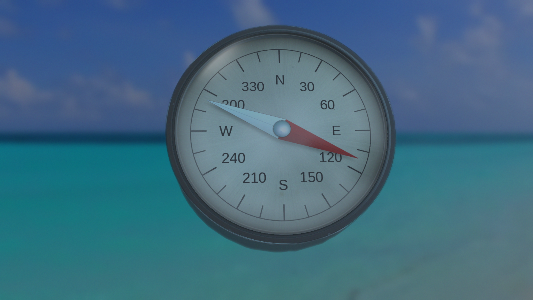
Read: 112.5,°
